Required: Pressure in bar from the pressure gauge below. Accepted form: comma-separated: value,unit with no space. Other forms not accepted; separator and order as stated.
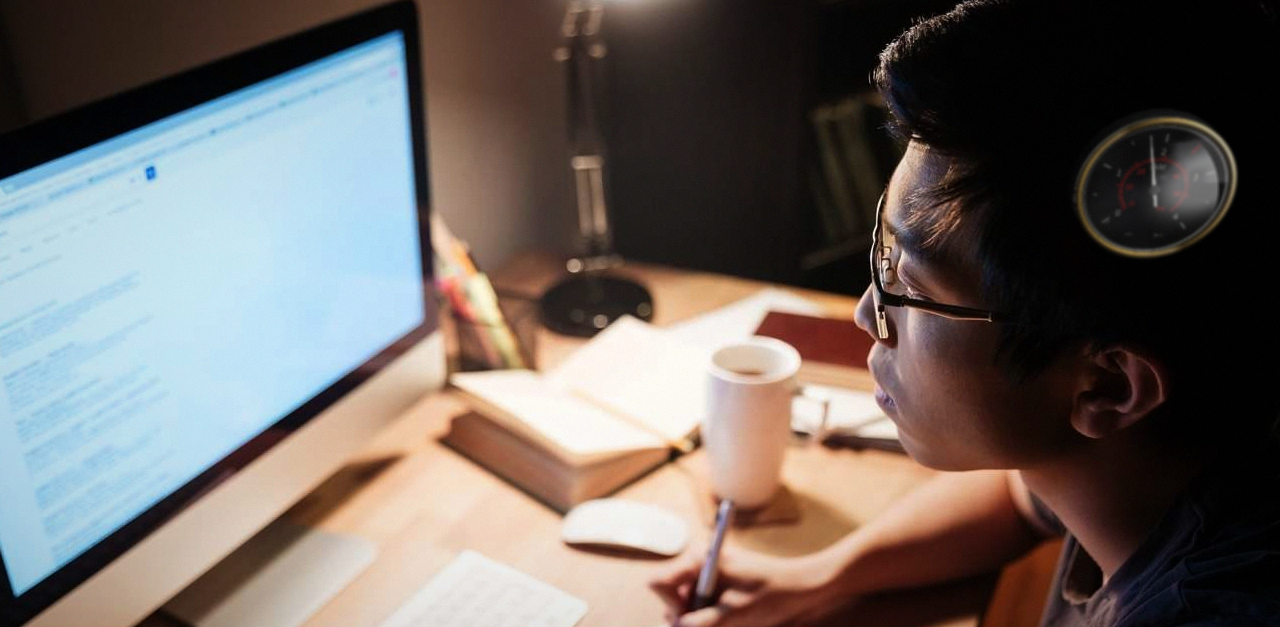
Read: 1.75,bar
